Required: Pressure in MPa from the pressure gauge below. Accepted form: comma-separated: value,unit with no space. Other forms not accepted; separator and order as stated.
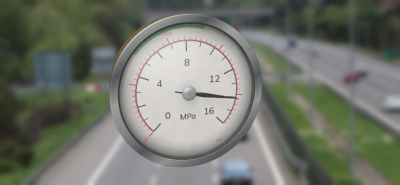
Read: 14,MPa
